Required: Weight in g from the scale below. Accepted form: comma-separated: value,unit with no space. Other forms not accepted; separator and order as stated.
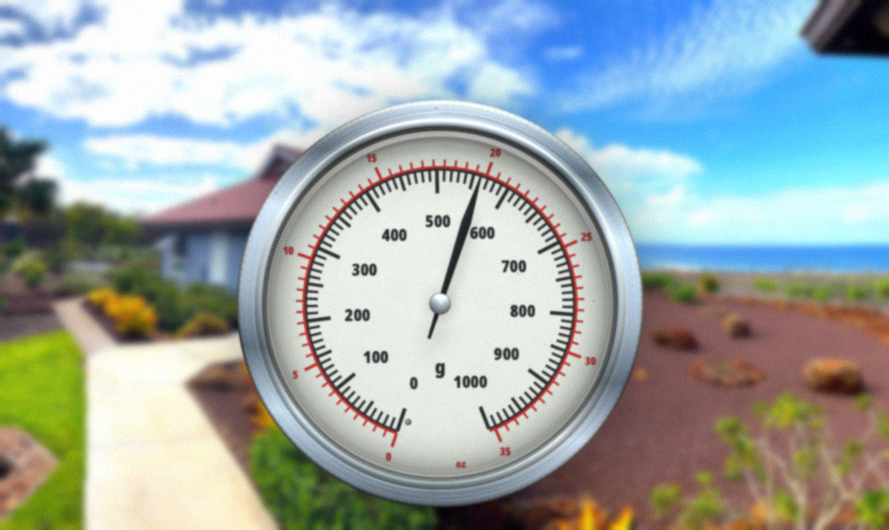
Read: 560,g
